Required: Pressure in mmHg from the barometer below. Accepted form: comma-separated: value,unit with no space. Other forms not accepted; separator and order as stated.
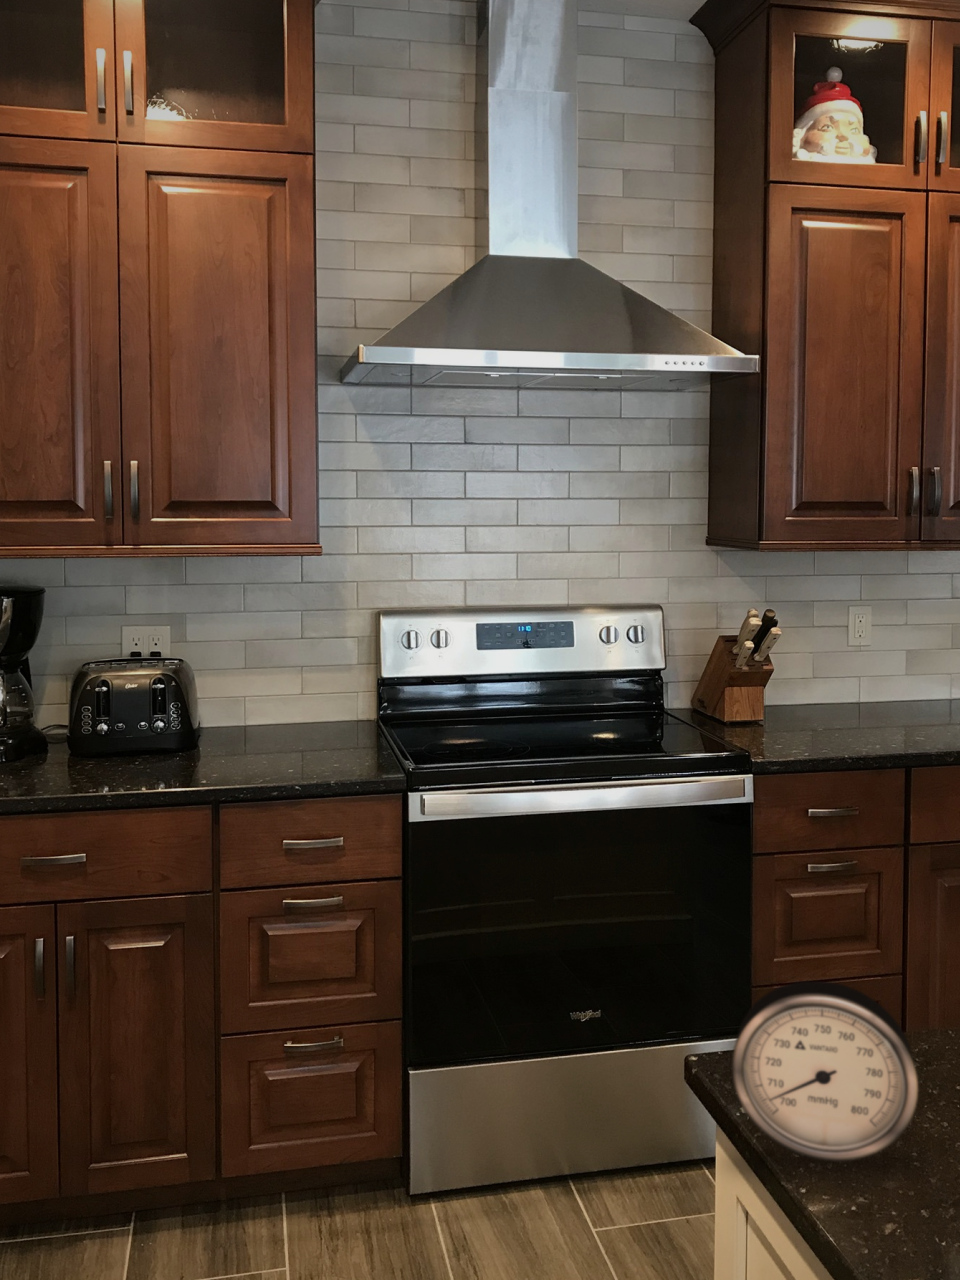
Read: 705,mmHg
